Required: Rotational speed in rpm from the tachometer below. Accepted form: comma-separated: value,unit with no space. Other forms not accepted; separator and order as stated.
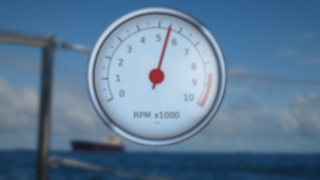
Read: 5500,rpm
